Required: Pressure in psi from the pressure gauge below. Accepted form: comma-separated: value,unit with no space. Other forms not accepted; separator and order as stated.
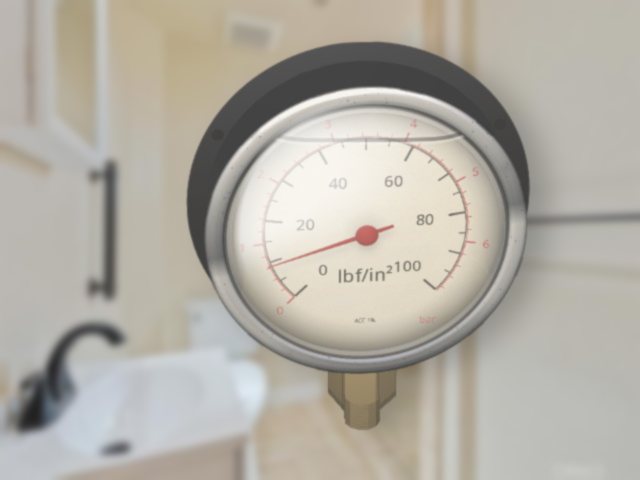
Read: 10,psi
